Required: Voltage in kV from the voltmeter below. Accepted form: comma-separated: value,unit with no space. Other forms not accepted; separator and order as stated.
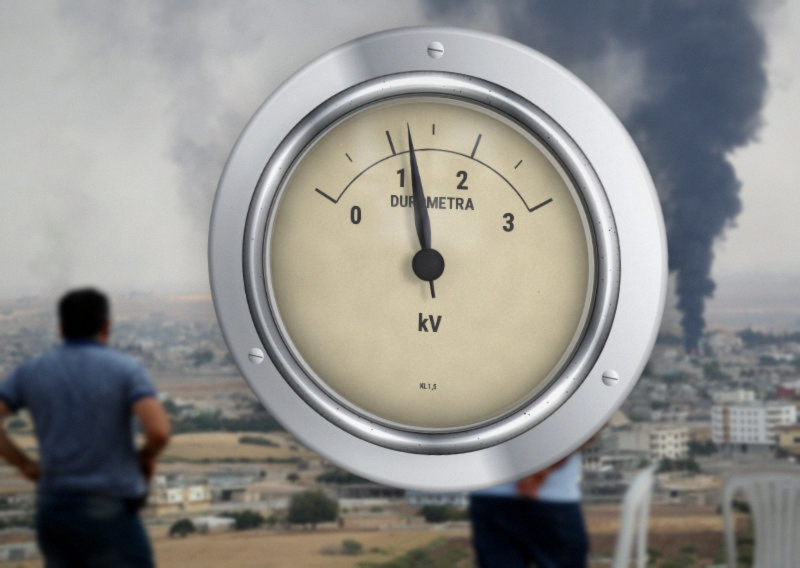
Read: 1.25,kV
